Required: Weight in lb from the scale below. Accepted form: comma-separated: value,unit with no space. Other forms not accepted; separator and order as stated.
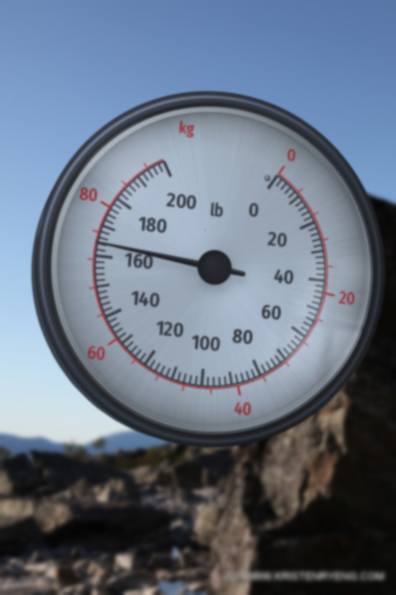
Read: 164,lb
